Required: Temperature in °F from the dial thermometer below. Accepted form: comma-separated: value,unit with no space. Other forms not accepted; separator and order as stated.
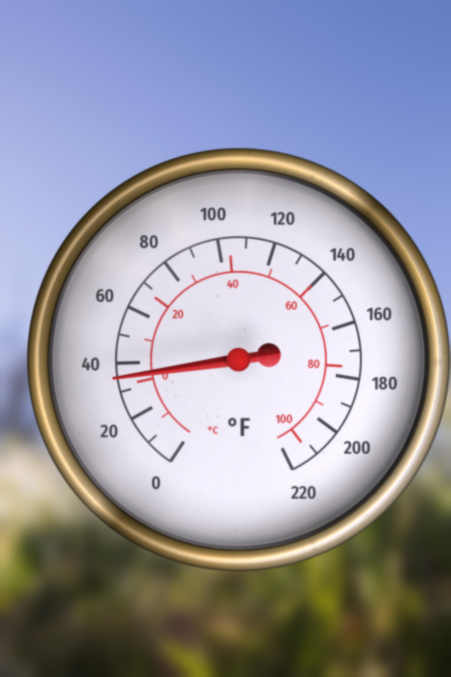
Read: 35,°F
